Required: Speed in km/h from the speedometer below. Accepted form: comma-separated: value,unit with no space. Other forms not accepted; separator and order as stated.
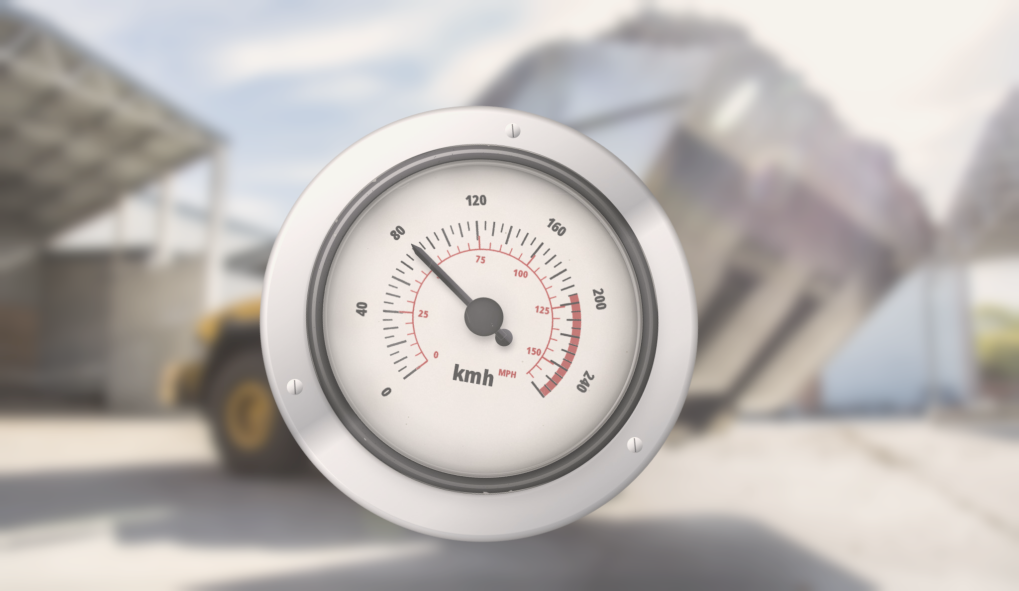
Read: 80,km/h
